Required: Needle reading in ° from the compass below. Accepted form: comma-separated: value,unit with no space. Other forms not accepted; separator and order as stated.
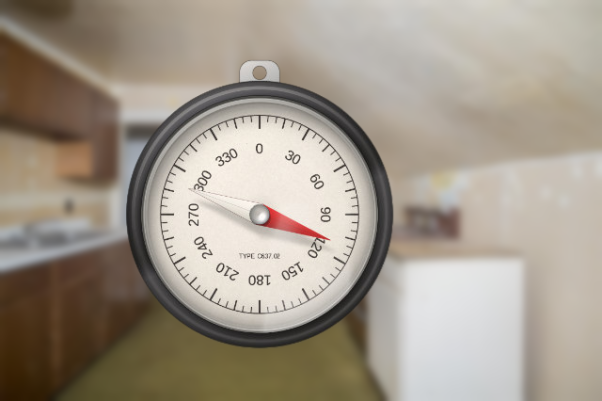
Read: 110,°
